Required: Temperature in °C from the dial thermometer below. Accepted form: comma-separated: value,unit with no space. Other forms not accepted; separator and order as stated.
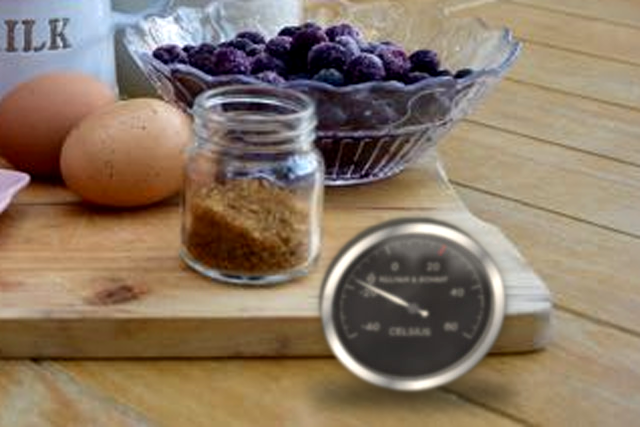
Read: -16,°C
